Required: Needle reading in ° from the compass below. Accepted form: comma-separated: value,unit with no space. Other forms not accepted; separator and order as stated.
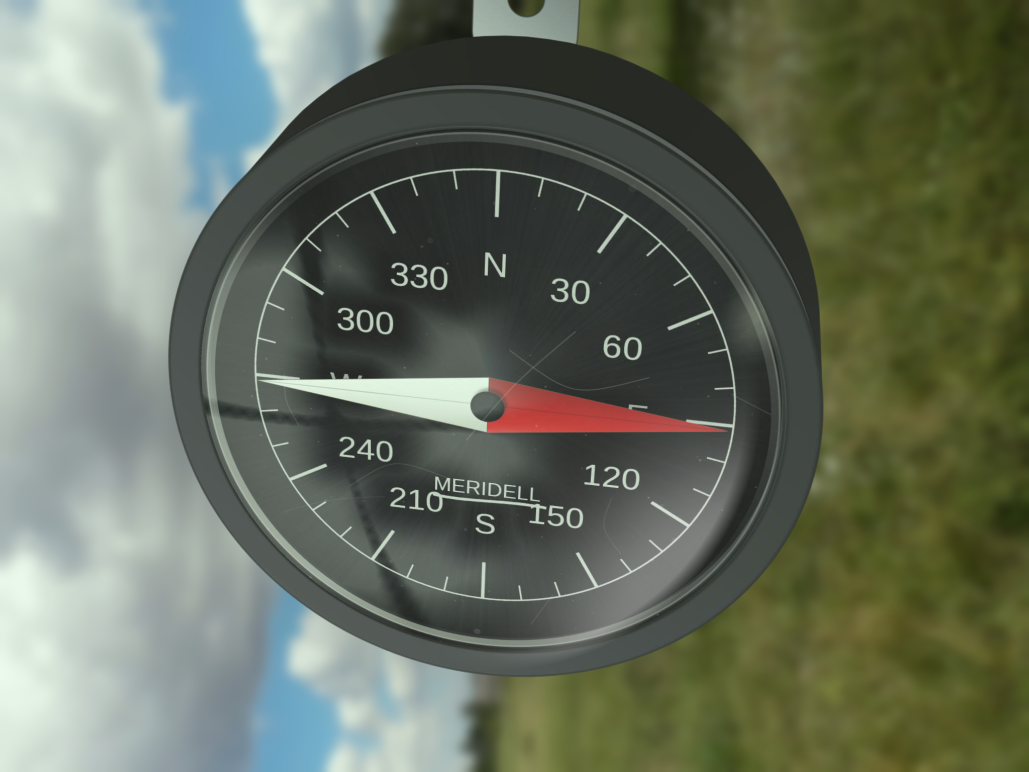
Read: 90,°
